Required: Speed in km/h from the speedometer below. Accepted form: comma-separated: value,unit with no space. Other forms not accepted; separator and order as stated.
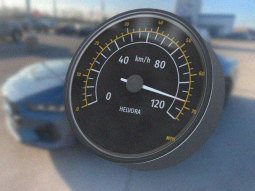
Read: 110,km/h
